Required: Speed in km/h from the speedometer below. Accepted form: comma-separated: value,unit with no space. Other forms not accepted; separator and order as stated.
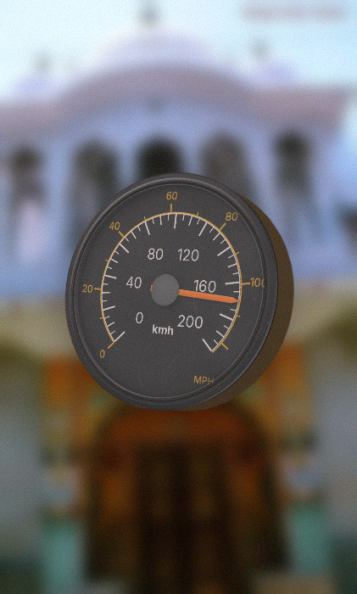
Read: 170,km/h
